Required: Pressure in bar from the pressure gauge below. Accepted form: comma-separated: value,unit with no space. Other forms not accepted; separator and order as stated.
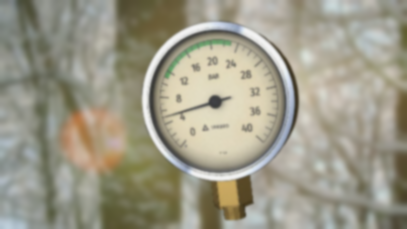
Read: 5,bar
